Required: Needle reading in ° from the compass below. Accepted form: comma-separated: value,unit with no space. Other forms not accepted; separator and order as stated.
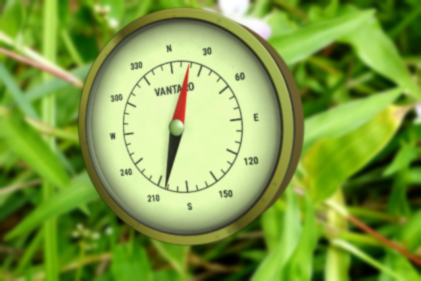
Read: 20,°
